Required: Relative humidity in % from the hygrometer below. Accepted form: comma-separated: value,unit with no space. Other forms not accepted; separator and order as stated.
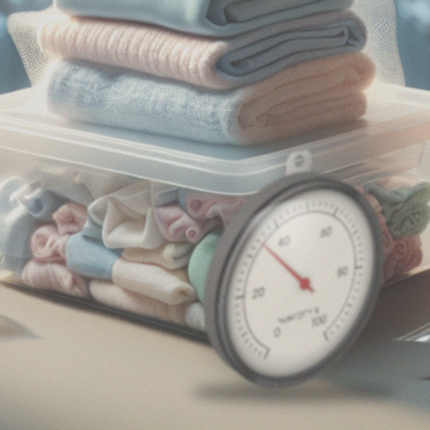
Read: 34,%
